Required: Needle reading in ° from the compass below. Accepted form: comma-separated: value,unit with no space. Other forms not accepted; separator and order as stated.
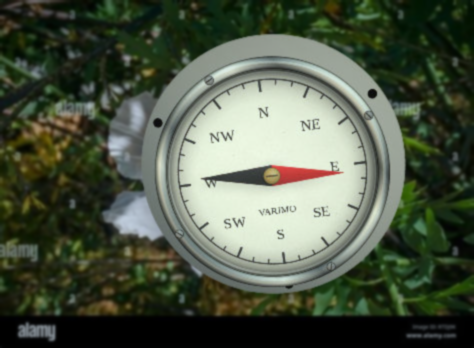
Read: 95,°
